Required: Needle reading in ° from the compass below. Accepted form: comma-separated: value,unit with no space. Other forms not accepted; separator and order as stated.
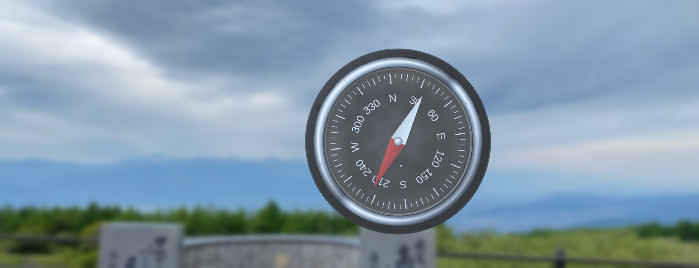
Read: 215,°
